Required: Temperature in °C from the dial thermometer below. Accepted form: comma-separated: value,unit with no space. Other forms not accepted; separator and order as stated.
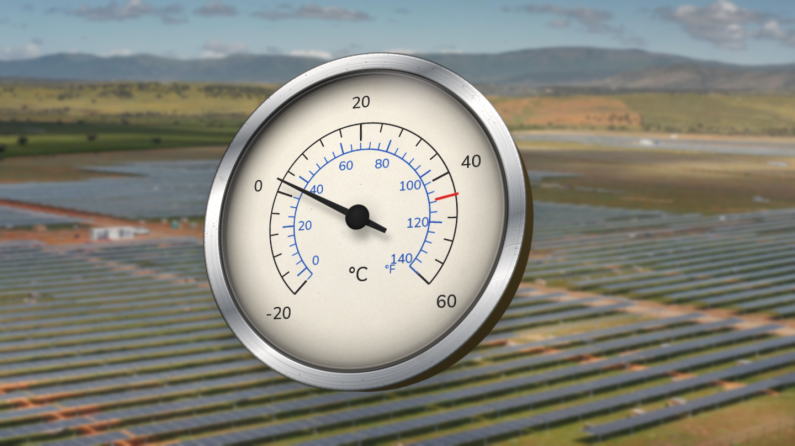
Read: 2,°C
